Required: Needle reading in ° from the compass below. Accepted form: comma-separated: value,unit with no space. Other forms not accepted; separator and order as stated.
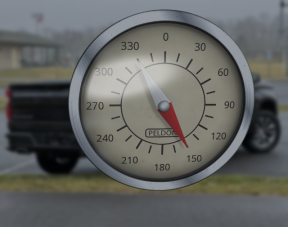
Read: 150,°
